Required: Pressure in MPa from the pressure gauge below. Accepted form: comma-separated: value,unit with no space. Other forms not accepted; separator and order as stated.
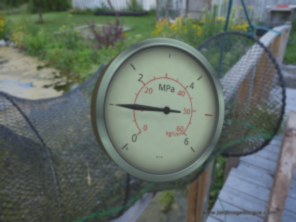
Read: 1,MPa
